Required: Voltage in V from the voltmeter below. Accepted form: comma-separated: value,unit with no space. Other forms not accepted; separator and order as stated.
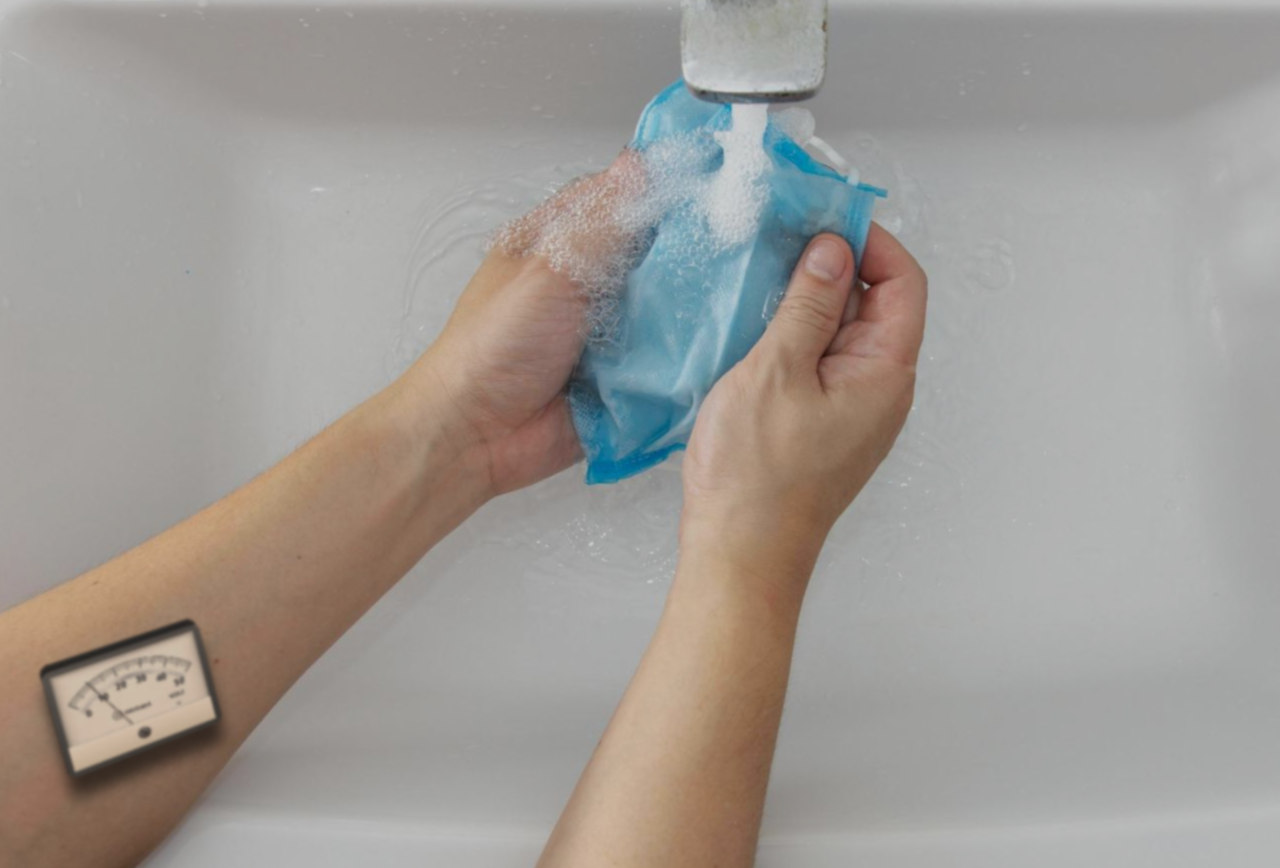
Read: 10,V
